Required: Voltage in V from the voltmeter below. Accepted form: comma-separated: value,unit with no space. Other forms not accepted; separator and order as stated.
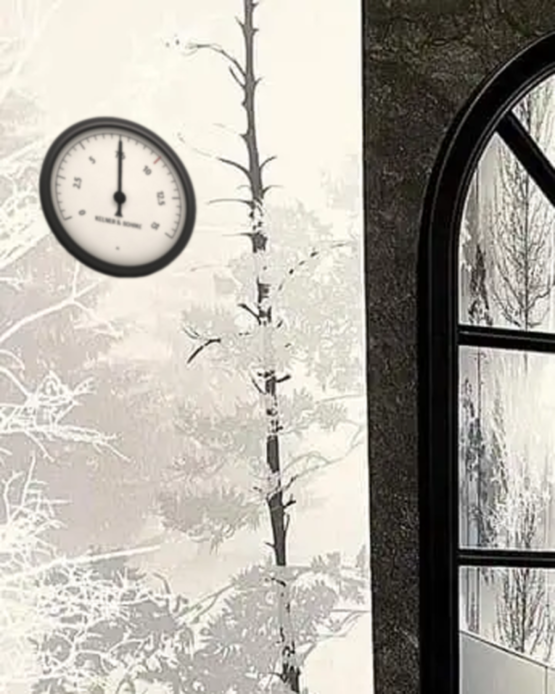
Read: 7.5,V
